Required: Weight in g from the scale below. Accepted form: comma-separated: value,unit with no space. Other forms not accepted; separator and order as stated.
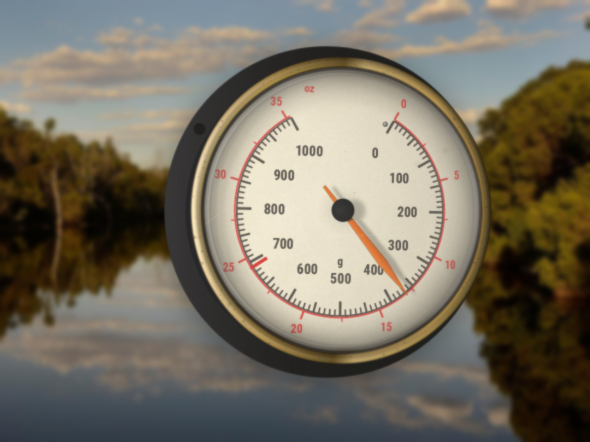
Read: 370,g
